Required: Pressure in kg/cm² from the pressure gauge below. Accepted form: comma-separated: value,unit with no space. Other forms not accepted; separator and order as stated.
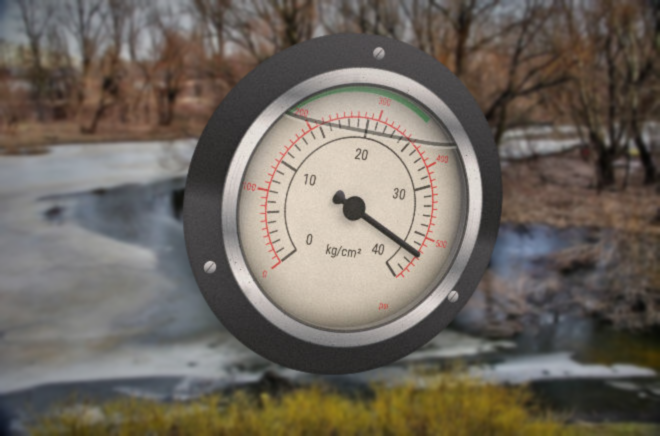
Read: 37,kg/cm²
